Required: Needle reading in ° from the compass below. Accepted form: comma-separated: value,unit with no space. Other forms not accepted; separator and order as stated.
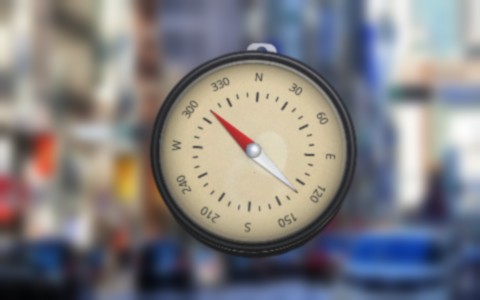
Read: 310,°
